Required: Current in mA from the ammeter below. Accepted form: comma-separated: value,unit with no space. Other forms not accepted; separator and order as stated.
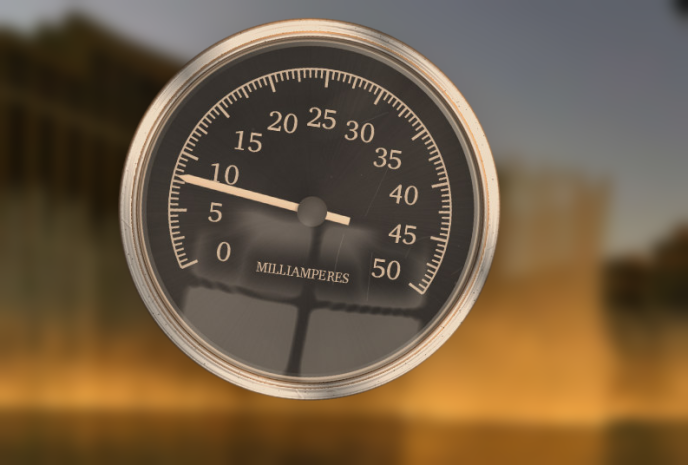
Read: 8,mA
